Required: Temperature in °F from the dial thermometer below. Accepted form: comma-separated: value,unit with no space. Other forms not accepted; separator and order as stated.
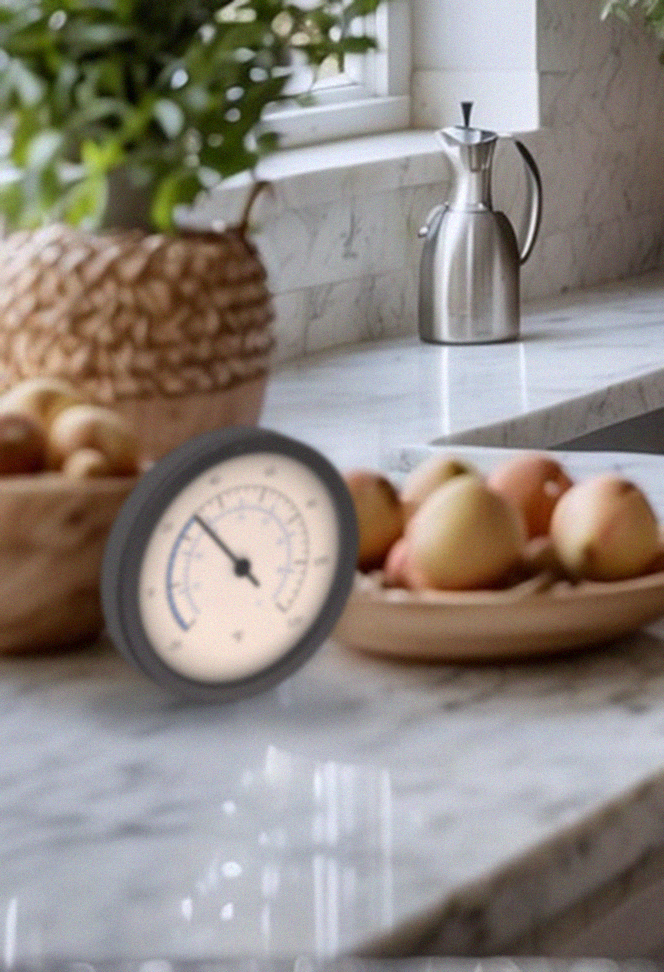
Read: 28,°F
